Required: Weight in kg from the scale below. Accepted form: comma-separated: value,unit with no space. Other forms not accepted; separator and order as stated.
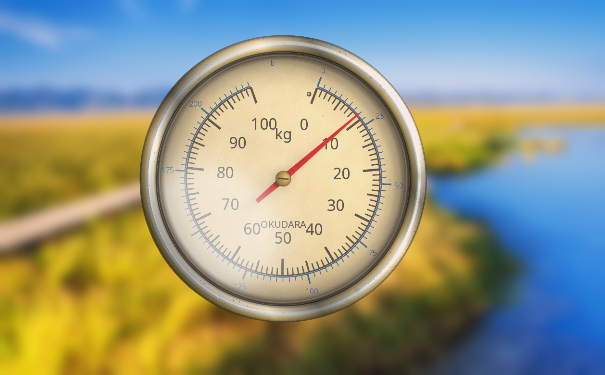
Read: 9,kg
